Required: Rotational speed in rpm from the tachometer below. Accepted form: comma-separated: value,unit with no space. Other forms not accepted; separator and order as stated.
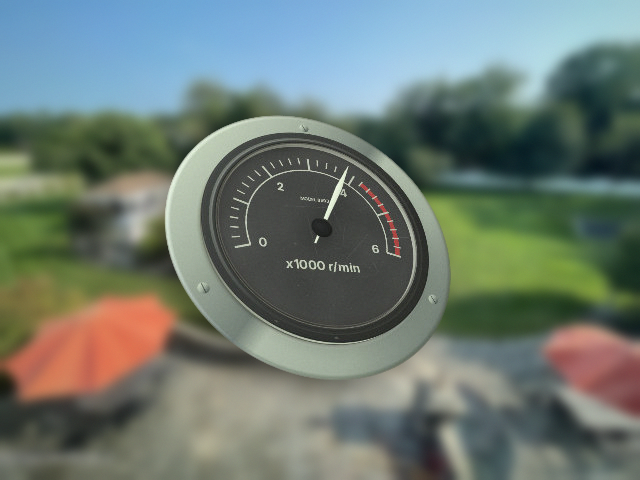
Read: 3800,rpm
